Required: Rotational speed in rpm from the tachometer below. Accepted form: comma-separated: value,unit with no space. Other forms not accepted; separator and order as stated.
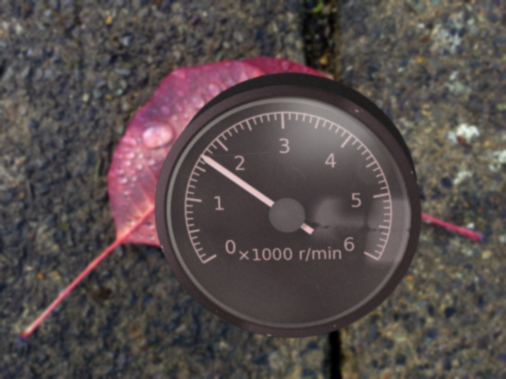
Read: 1700,rpm
